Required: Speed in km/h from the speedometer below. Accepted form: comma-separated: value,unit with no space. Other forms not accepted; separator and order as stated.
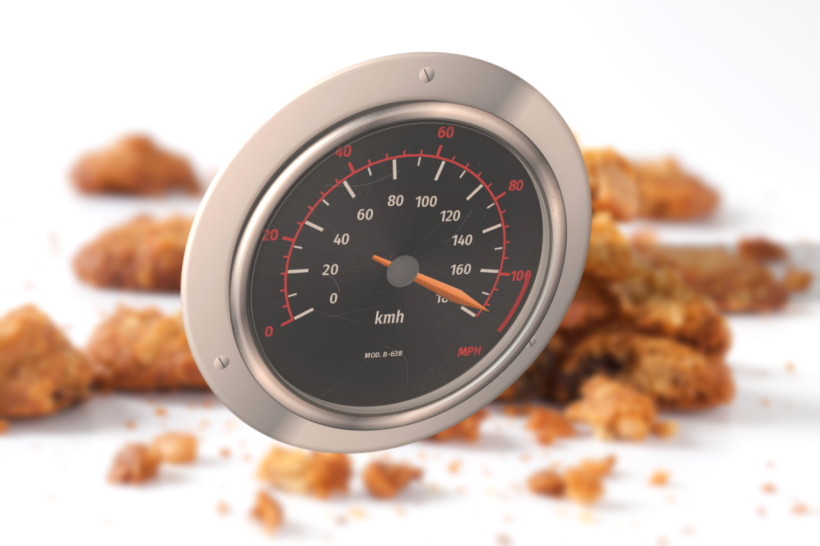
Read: 175,km/h
